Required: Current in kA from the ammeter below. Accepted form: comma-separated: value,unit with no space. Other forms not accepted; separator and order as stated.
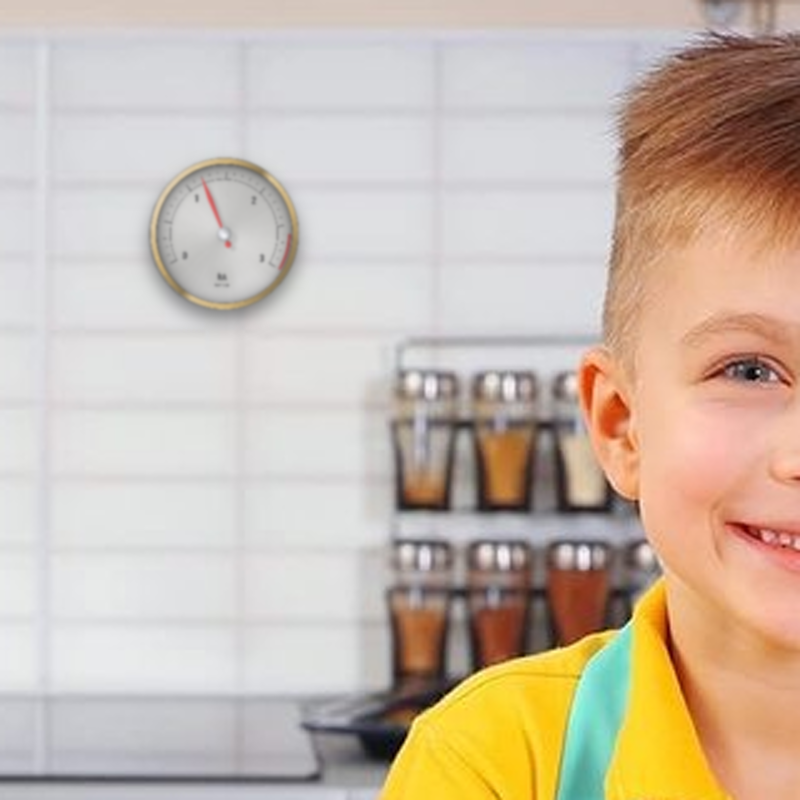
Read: 1.2,kA
